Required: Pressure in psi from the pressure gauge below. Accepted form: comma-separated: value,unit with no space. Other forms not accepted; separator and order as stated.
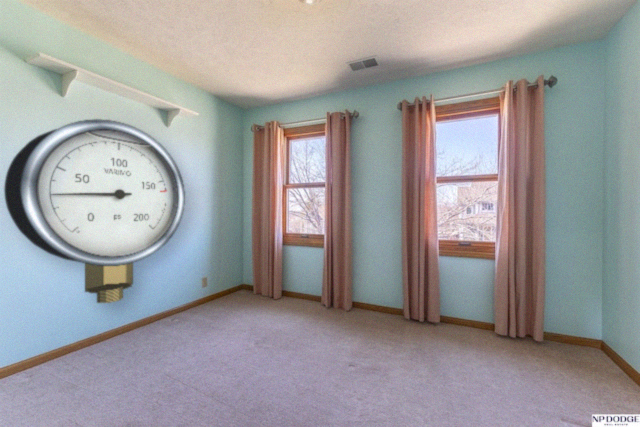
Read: 30,psi
